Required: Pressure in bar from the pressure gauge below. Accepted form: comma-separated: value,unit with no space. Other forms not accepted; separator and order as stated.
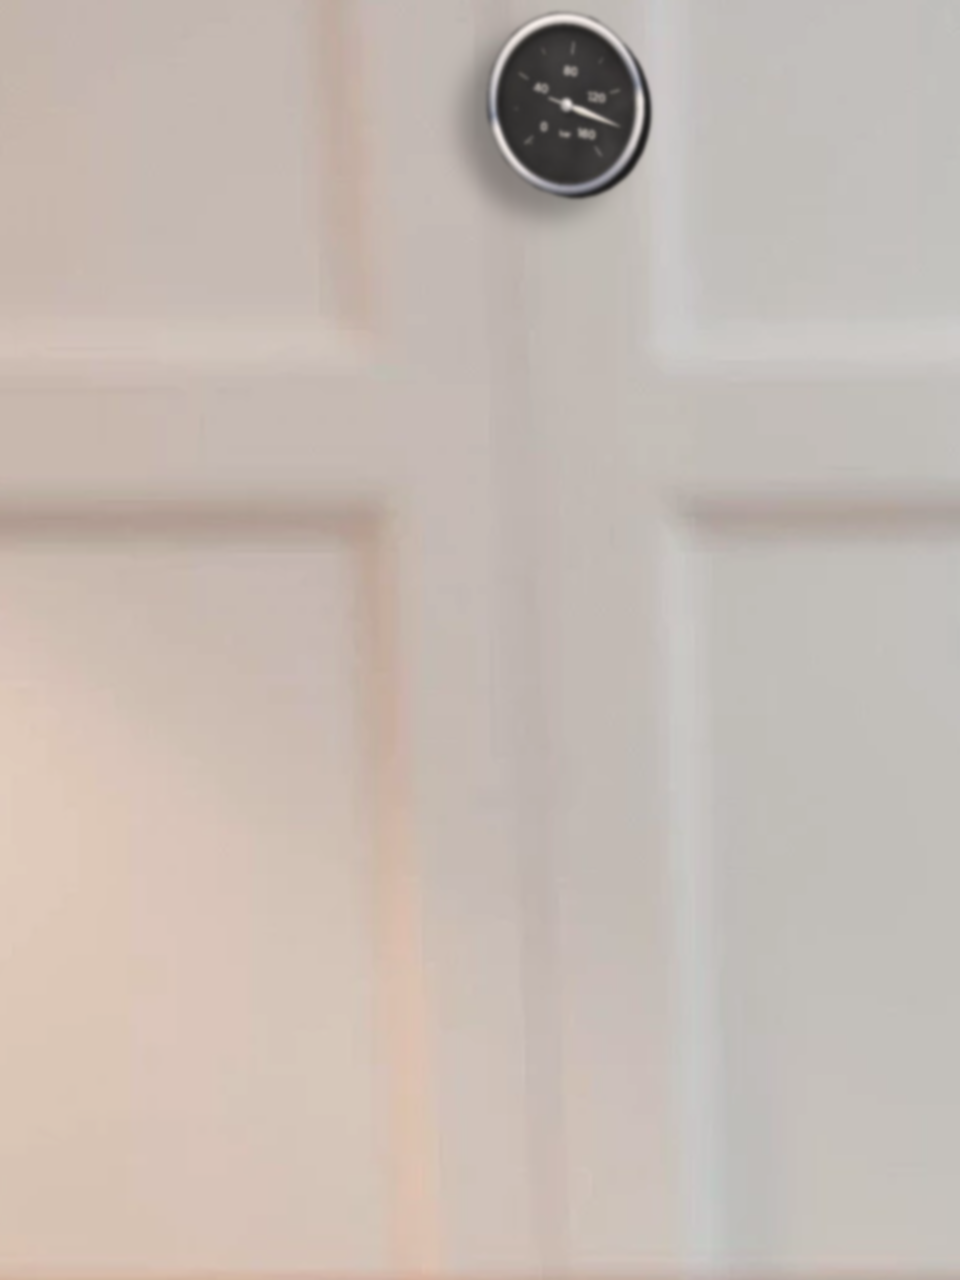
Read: 140,bar
